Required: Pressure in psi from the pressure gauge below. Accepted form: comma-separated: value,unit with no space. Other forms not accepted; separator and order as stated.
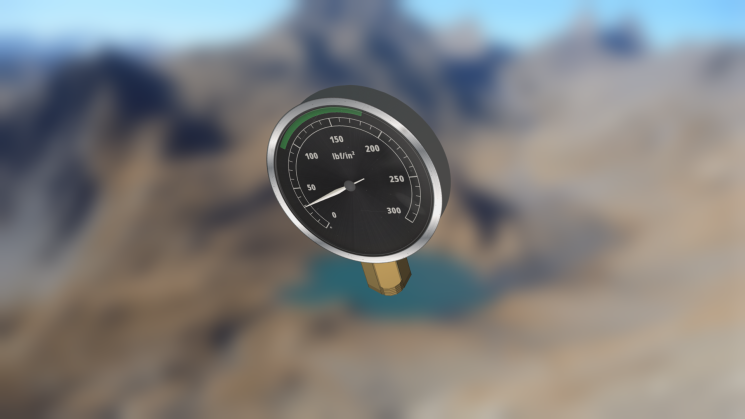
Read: 30,psi
